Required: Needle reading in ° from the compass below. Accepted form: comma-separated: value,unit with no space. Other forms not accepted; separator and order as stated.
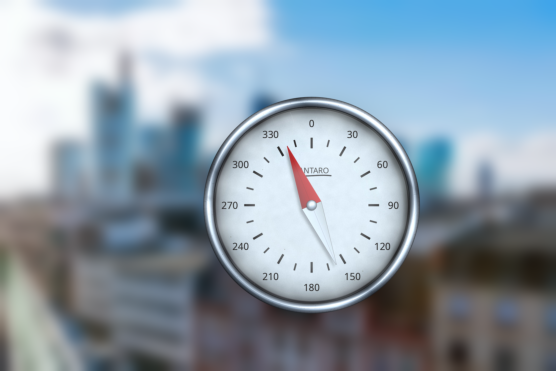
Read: 337.5,°
